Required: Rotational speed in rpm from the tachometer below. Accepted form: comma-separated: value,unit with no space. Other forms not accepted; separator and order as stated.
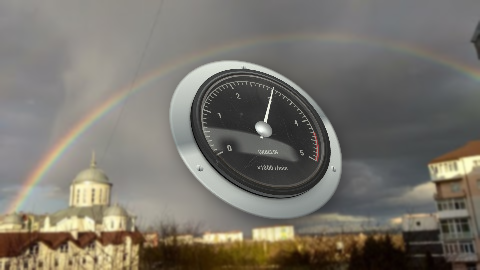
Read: 3000,rpm
